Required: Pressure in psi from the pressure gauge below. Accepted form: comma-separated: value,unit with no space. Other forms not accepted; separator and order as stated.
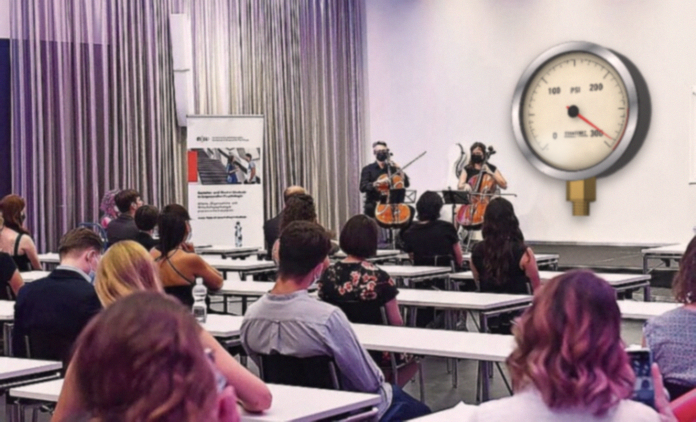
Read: 290,psi
